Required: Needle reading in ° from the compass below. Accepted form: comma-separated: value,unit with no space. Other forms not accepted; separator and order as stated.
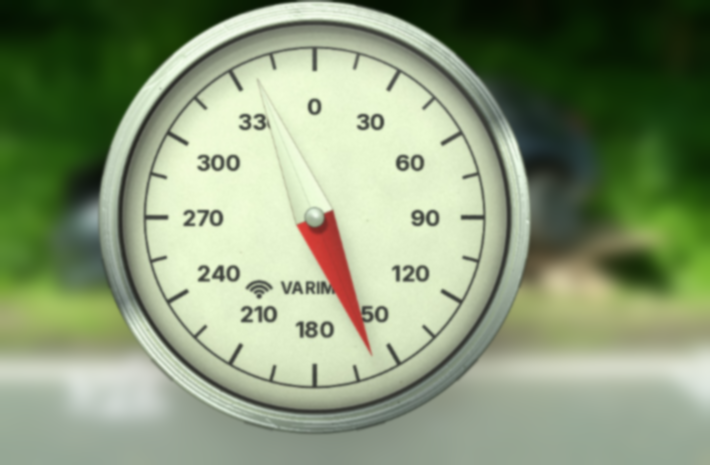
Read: 157.5,°
